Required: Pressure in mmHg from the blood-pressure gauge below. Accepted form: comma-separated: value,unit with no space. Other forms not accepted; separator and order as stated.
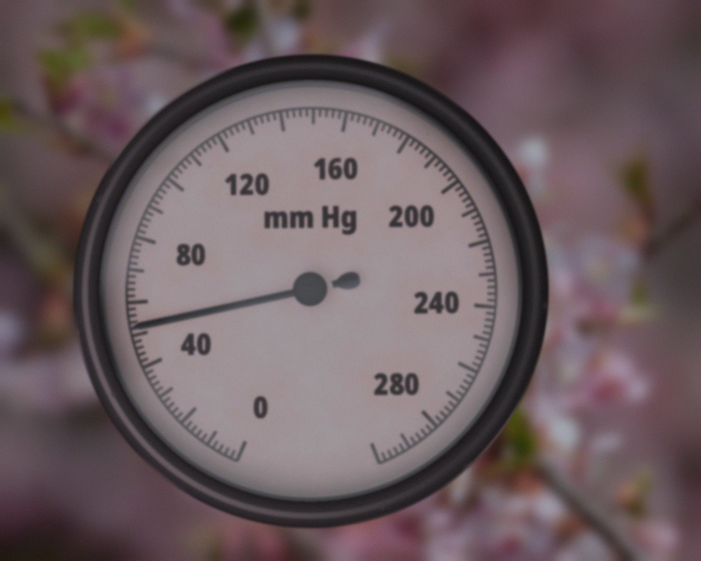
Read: 52,mmHg
